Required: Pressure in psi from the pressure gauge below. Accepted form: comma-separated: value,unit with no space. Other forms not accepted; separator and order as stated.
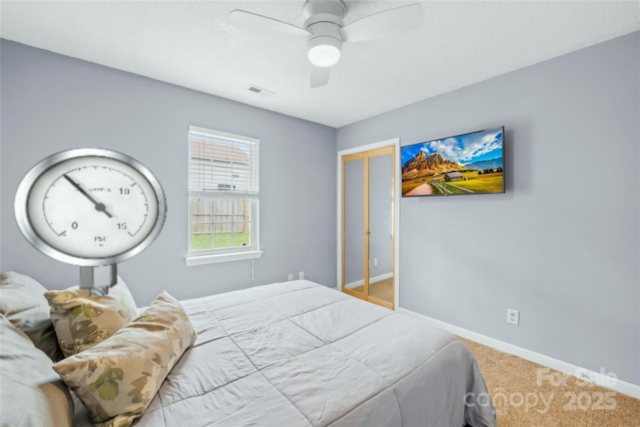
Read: 5,psi
